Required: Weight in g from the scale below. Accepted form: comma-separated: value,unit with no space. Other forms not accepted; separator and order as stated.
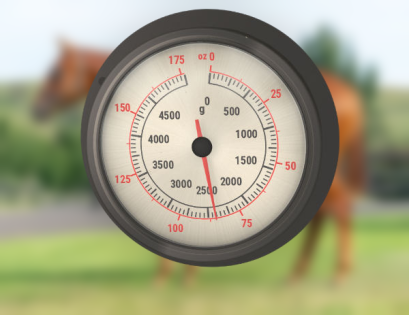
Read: 2400,g
